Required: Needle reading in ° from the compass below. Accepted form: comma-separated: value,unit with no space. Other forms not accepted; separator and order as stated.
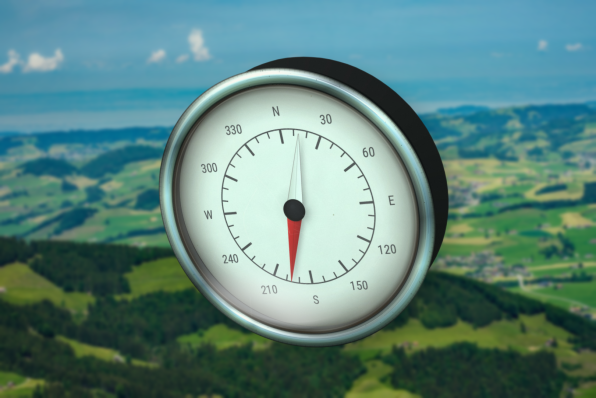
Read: 195,°
